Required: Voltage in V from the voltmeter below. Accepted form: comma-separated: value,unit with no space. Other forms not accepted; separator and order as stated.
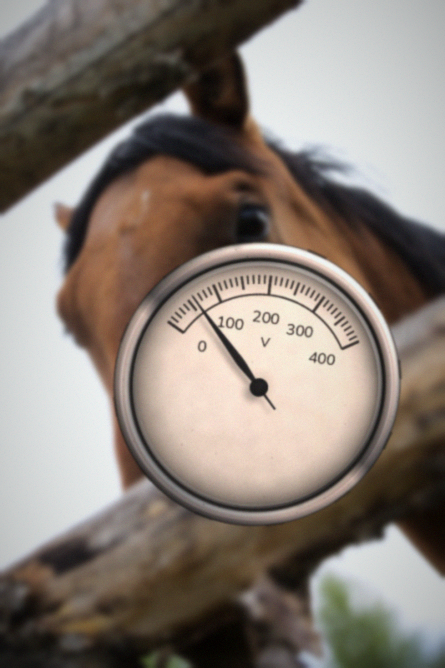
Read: 60,V
